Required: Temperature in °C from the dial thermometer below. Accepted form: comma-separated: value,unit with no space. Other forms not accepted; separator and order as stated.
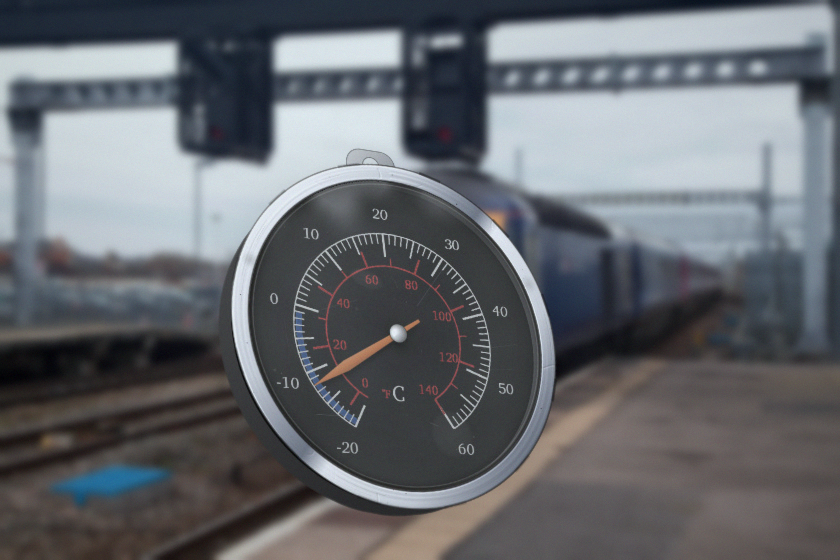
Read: -12,°C
